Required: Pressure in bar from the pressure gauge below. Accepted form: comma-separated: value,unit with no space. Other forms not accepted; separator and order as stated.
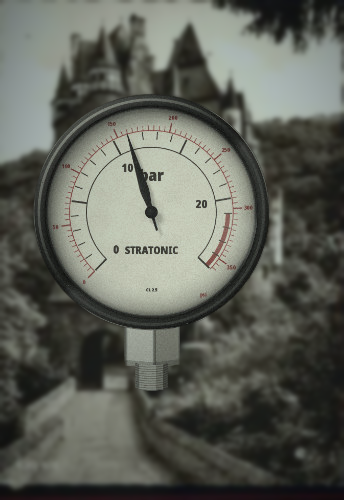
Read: 11,bar
